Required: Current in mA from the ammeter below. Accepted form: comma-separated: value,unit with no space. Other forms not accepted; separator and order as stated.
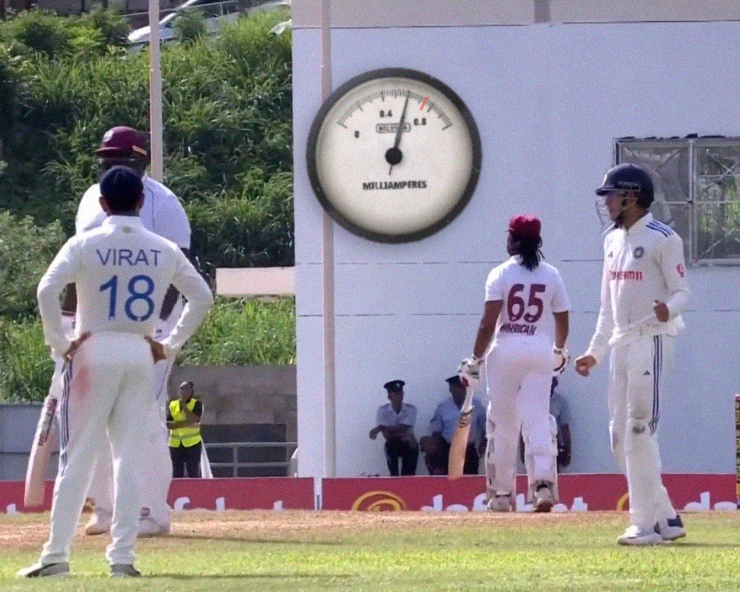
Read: 0.6,mA
